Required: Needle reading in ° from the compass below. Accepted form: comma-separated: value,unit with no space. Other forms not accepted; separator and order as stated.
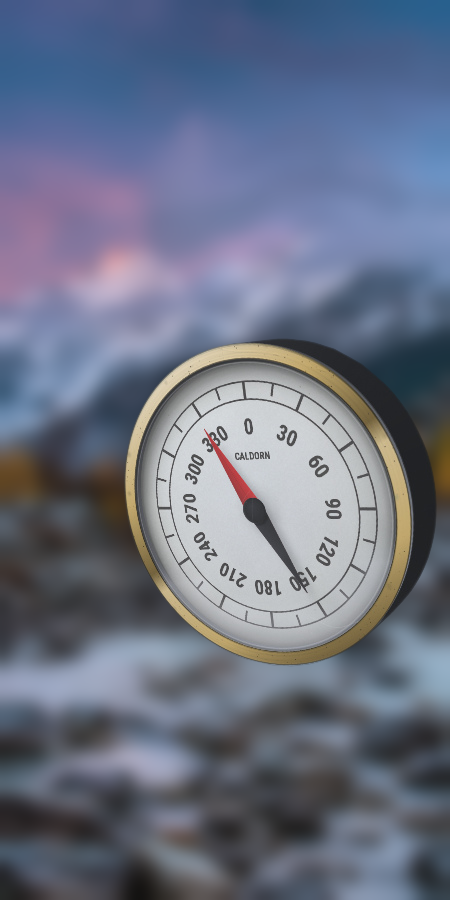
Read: 330,°
